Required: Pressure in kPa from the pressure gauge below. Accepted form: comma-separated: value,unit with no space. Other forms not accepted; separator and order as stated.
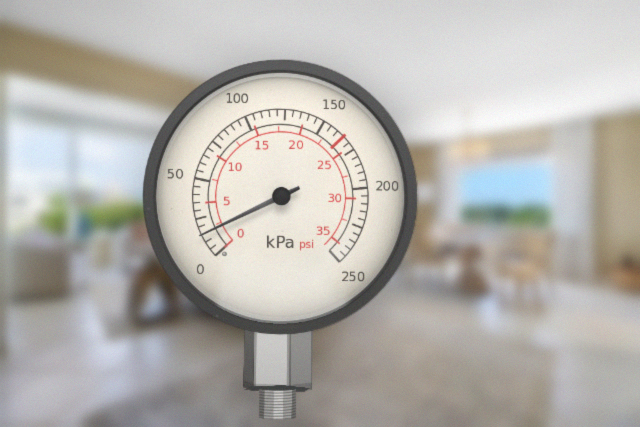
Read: 15,kPa
